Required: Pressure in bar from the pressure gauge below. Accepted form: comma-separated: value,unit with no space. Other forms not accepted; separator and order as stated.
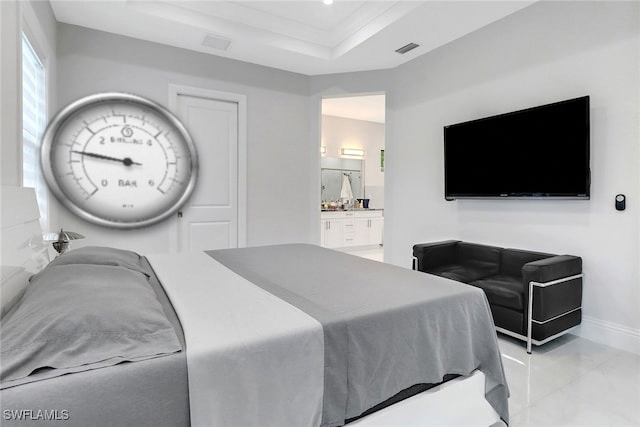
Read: 1.25,bar
